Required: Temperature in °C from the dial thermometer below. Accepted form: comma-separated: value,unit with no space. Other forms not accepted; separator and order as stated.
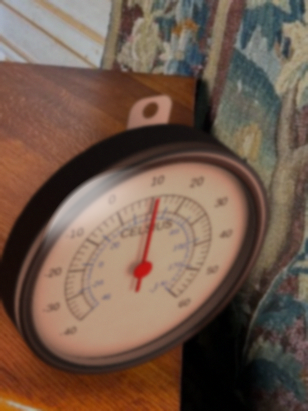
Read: 10,°C
